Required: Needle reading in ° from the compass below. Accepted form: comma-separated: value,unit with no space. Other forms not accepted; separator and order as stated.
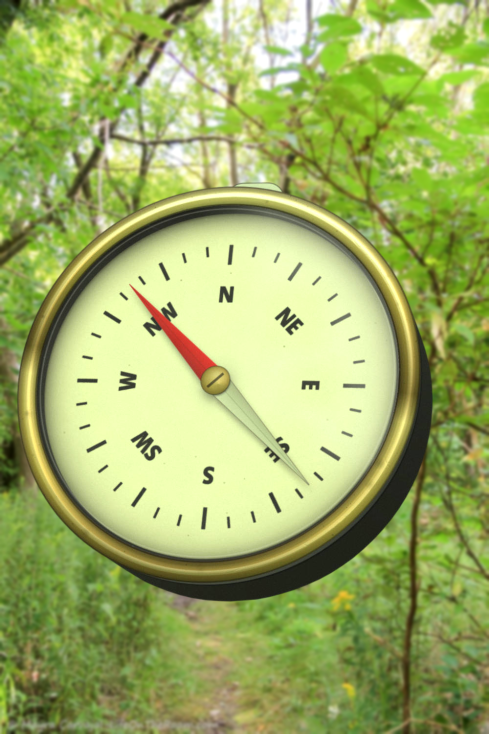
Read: 315,°
